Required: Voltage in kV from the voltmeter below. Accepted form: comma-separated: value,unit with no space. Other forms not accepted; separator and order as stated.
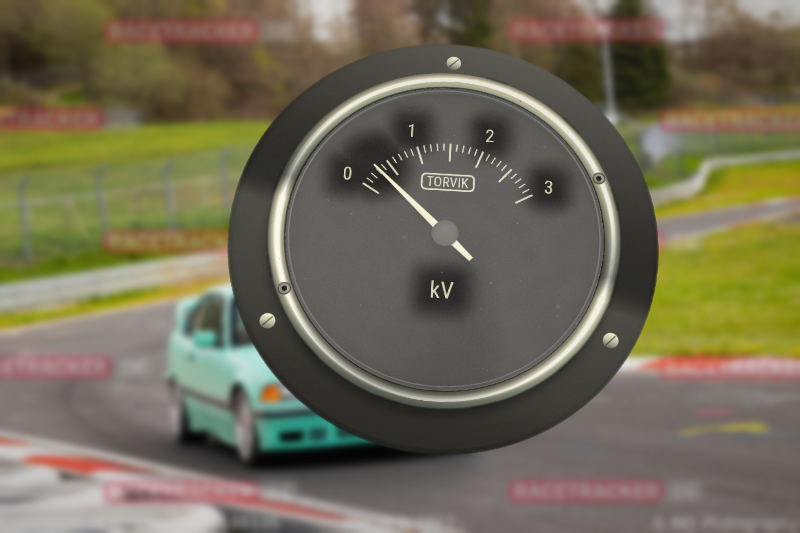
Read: 0.3,kV
